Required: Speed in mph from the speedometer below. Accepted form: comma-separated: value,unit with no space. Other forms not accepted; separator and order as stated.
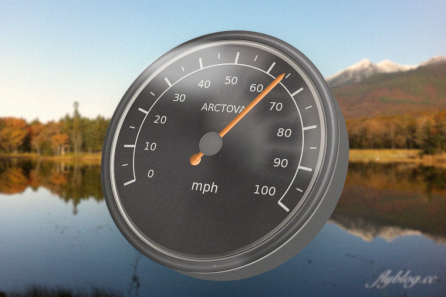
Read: 65,mph
